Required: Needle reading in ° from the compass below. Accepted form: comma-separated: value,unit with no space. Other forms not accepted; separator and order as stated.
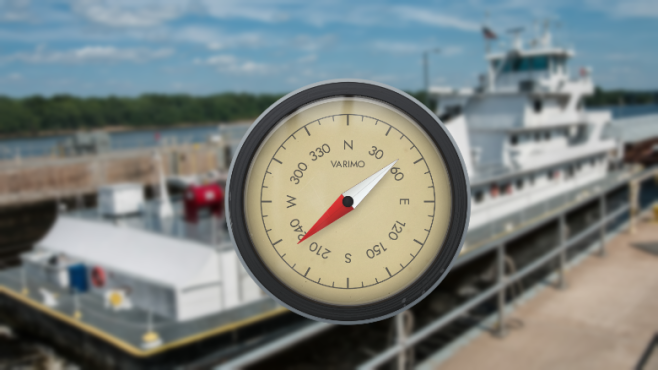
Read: 230,°
